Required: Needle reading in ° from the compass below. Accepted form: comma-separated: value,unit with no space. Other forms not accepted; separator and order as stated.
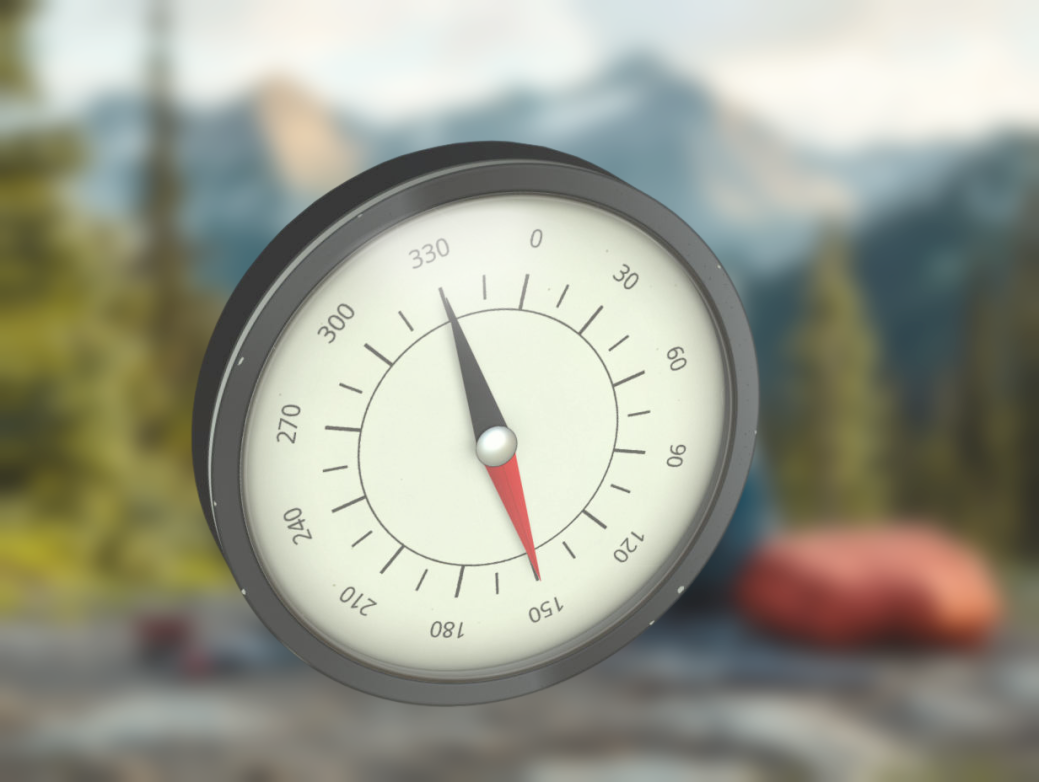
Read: 150,°
